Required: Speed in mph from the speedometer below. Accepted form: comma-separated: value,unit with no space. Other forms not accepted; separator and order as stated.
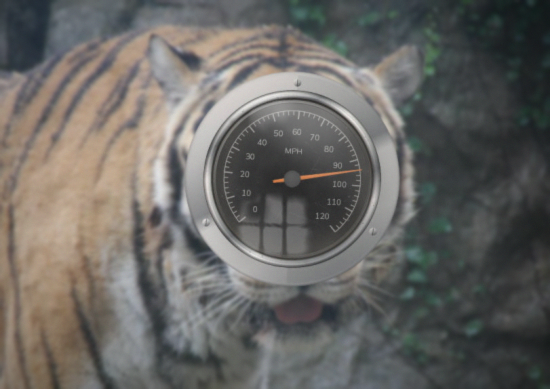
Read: 94,mph
